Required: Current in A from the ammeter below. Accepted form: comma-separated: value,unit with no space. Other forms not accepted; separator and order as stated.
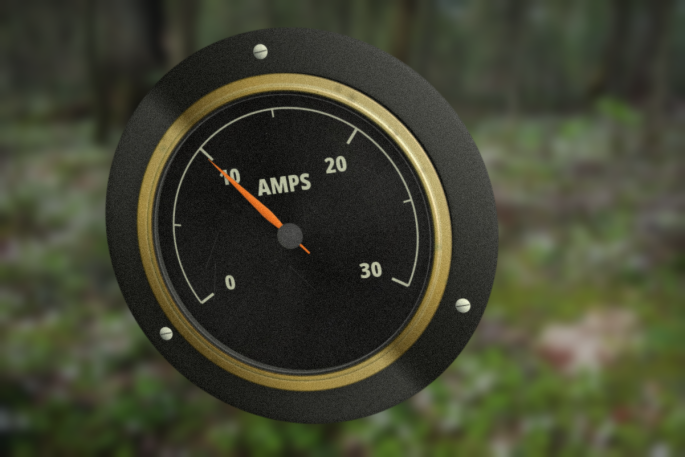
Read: 10,A
